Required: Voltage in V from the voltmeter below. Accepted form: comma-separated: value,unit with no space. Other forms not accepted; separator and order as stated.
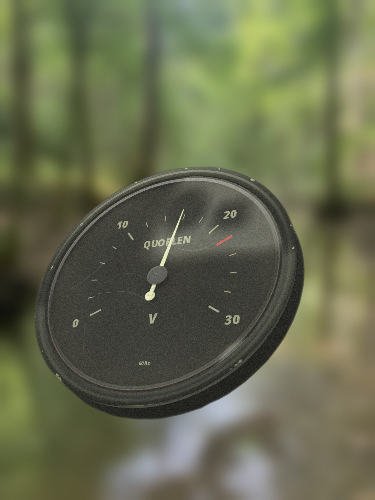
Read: 16,V
